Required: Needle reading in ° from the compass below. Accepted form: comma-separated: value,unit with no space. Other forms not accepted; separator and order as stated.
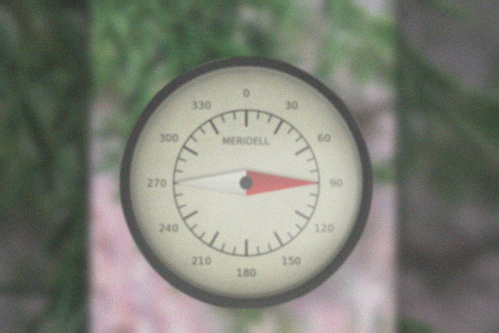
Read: 90,°
